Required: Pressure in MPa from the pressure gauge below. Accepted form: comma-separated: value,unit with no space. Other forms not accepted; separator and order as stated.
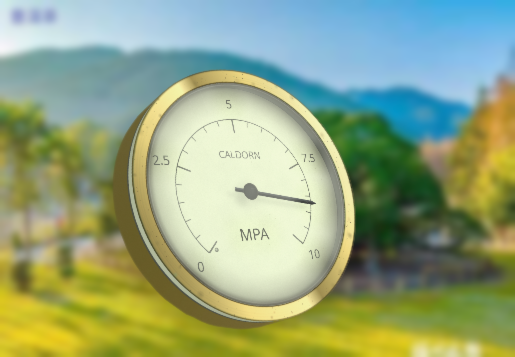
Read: 8.75,MPa
